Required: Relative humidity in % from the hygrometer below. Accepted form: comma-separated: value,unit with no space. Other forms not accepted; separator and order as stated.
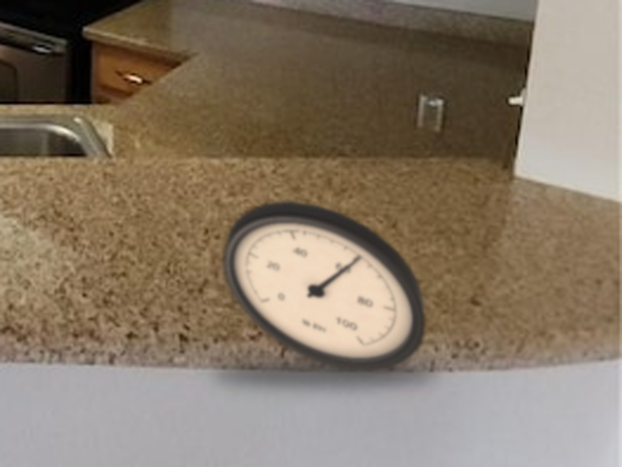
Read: 60,%
